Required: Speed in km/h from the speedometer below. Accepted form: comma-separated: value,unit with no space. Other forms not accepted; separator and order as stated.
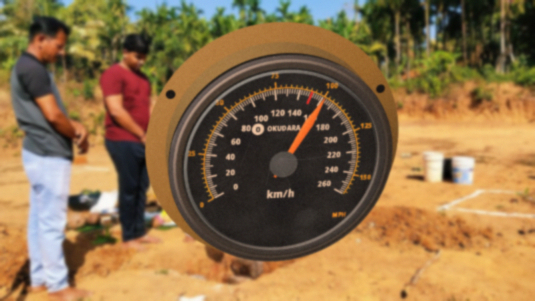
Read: 160,km/h
